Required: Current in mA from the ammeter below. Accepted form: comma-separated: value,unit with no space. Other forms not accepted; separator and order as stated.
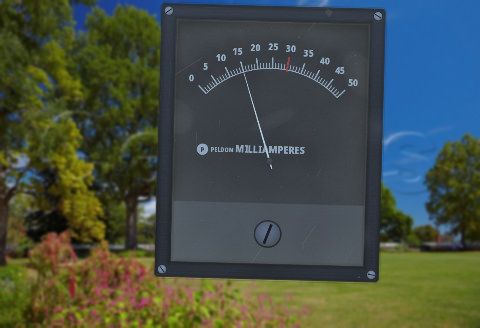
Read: 15,mA
